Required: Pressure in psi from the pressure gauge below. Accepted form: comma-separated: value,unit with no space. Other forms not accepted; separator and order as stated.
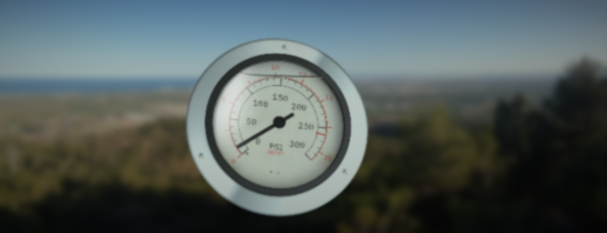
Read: 10,psi
